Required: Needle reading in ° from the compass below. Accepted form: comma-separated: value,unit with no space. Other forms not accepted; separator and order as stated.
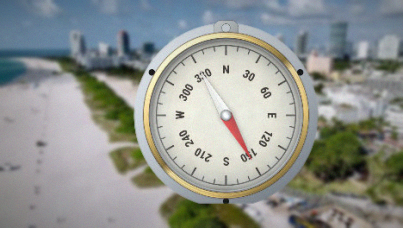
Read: 150,°
